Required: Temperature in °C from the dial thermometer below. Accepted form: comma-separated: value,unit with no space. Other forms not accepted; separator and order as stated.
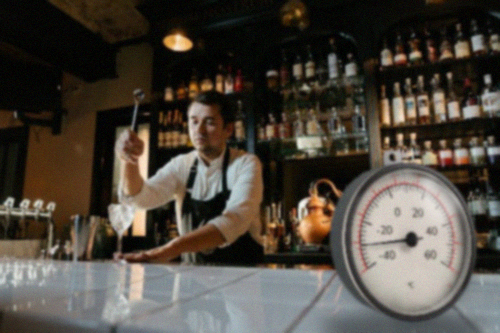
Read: -30,°C
